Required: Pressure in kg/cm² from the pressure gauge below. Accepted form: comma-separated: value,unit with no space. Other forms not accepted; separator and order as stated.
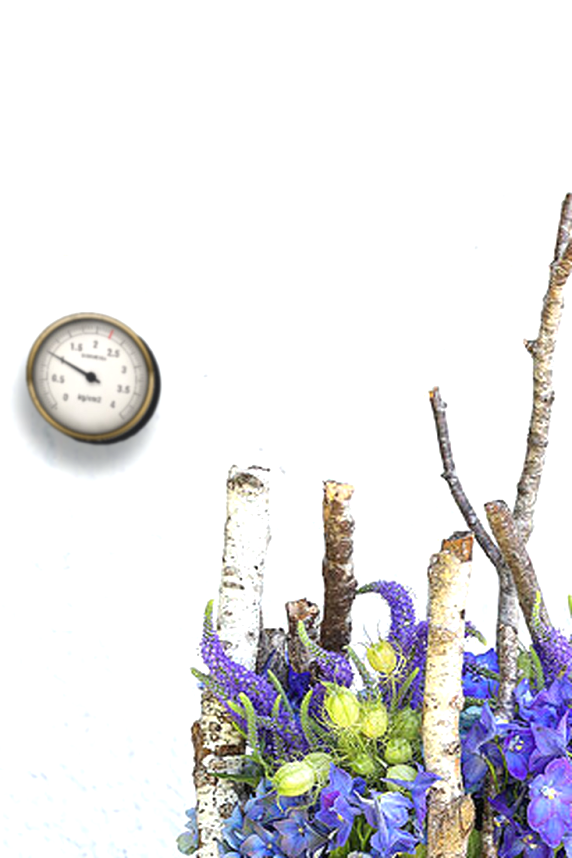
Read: 1,kg/cm²
